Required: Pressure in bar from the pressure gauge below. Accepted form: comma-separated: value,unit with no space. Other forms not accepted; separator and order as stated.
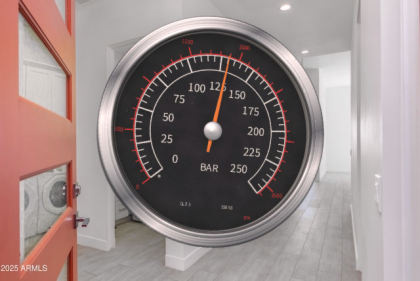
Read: 130,bar
